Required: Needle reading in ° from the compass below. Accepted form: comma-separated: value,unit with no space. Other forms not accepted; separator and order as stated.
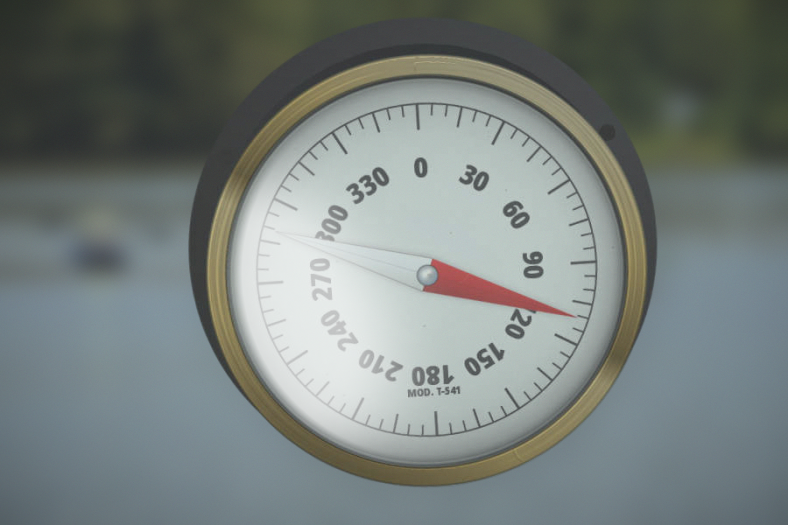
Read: 110,°
